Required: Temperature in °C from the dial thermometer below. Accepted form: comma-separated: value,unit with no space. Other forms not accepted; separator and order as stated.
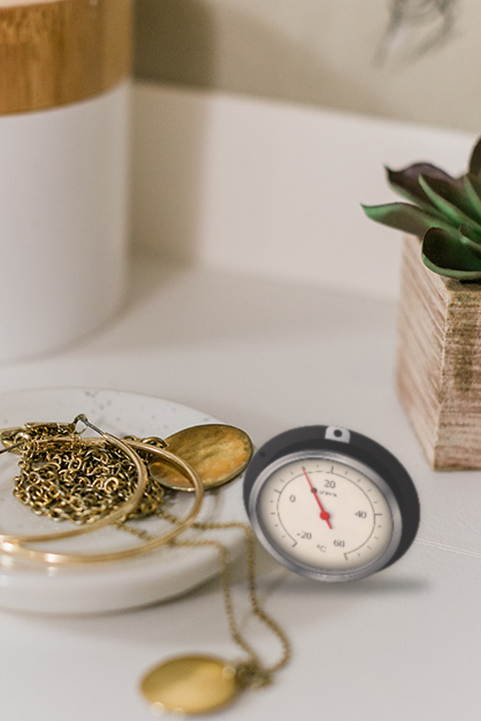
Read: 12,°C
